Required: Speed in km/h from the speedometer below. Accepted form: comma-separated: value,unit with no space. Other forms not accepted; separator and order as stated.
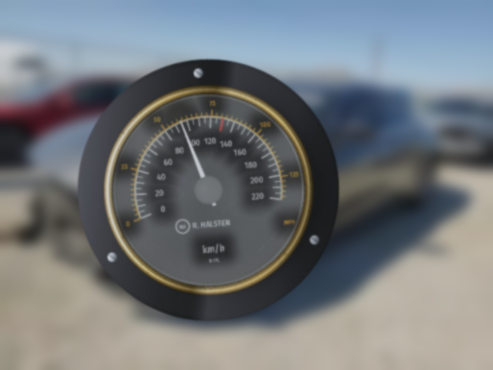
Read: 95,km/h
